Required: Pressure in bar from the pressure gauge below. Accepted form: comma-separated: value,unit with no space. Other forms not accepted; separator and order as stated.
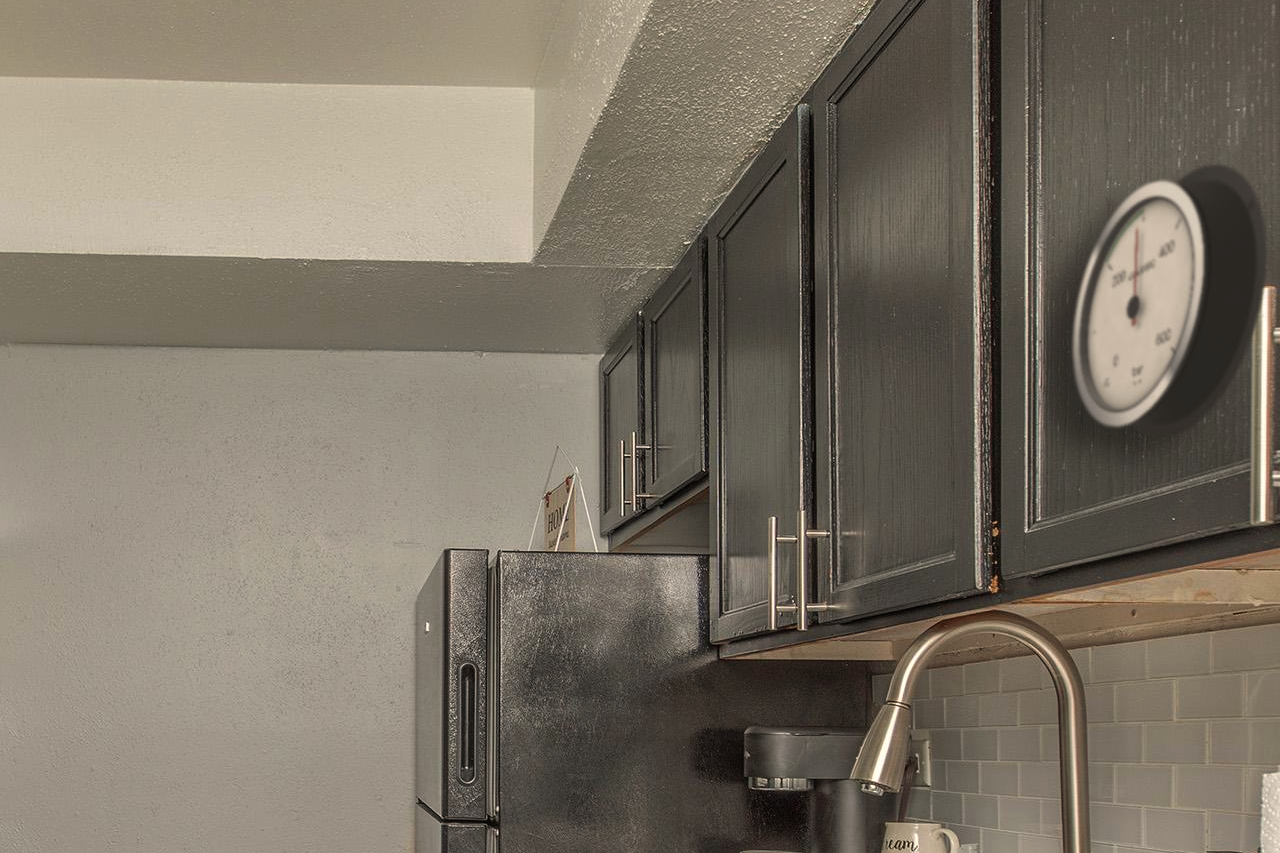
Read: 300,bar
